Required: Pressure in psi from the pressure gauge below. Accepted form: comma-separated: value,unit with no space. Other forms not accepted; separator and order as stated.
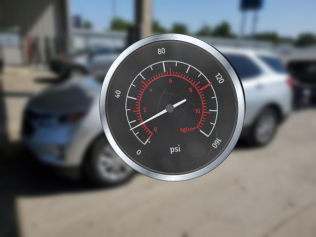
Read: 15,psi
